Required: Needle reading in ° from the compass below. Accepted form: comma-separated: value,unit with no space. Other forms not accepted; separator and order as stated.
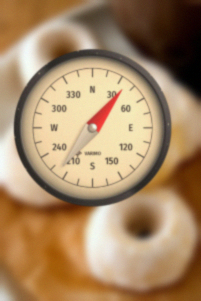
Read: 37.5,°
